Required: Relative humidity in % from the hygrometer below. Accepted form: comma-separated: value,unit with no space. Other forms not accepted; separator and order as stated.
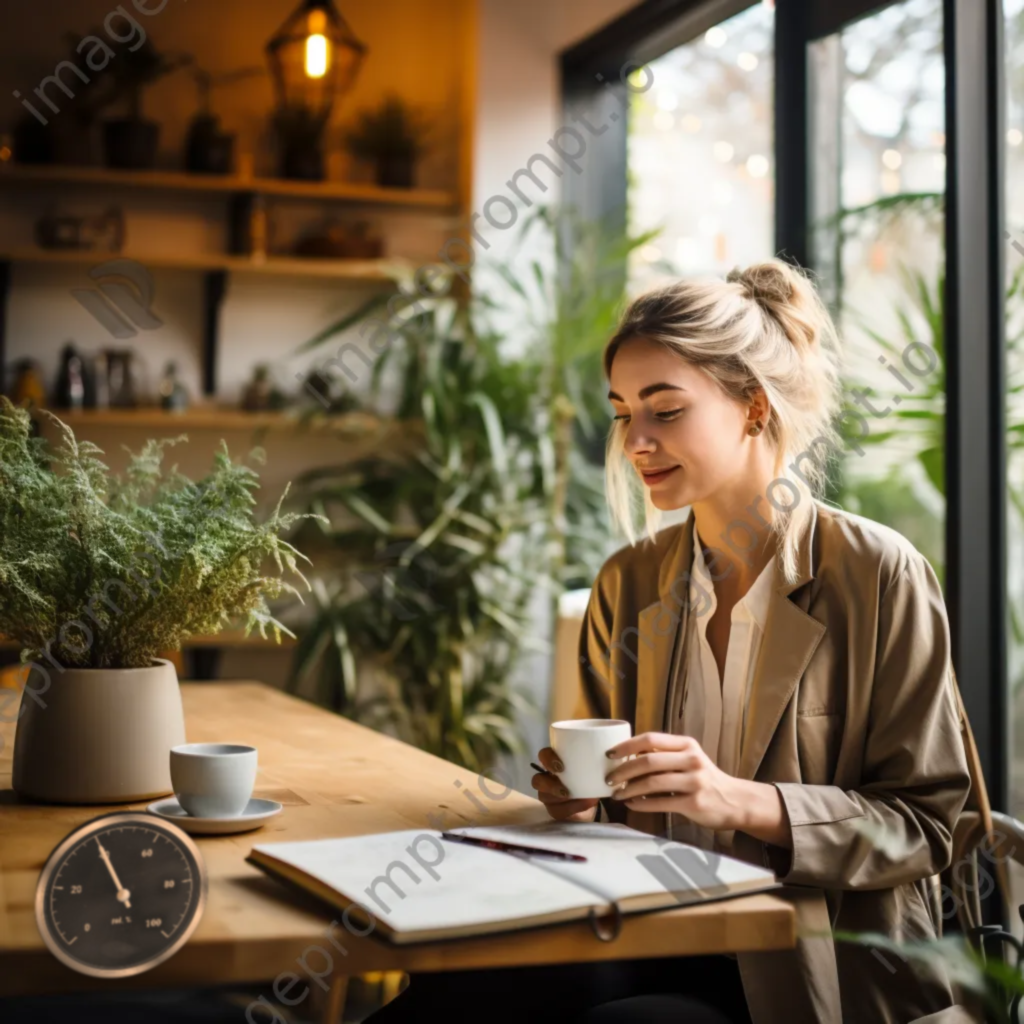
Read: 40,%
